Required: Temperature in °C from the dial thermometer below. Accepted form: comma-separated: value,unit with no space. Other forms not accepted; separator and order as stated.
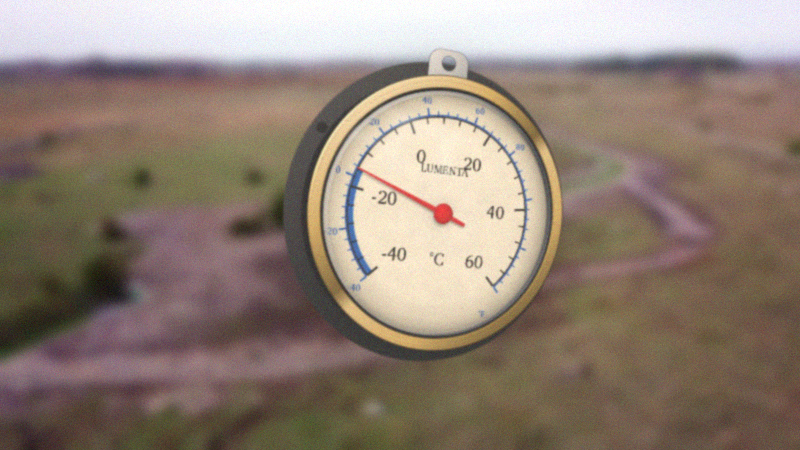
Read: -16,°C
